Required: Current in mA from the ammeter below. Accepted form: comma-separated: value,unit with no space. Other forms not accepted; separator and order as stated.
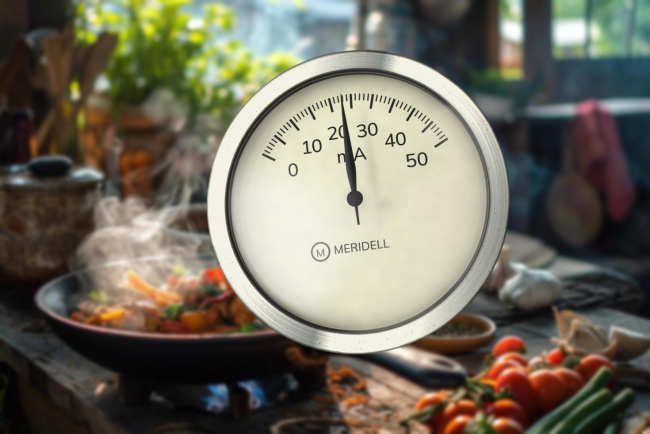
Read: 23,mA
